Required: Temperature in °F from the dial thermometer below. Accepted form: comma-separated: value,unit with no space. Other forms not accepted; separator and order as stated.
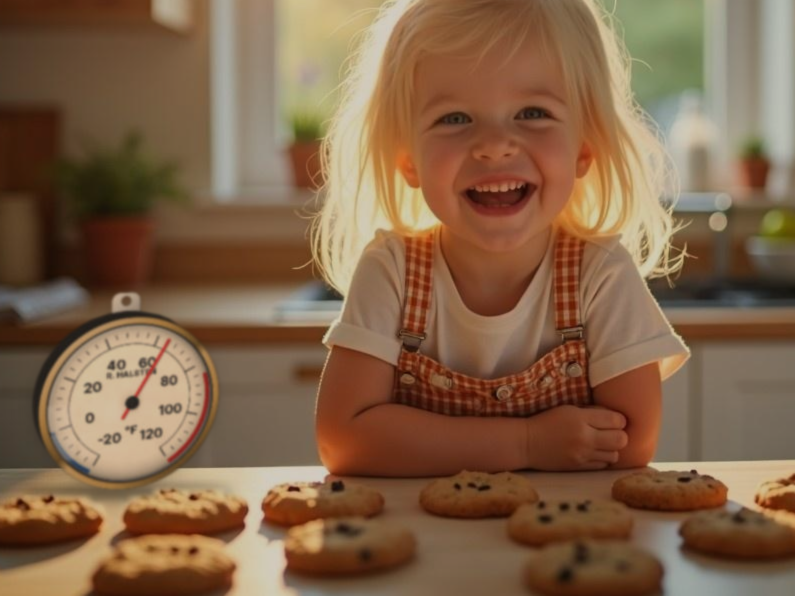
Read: 64,°F
